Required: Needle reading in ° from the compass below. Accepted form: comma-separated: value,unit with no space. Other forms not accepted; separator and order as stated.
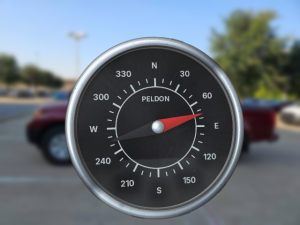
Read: 75,°
